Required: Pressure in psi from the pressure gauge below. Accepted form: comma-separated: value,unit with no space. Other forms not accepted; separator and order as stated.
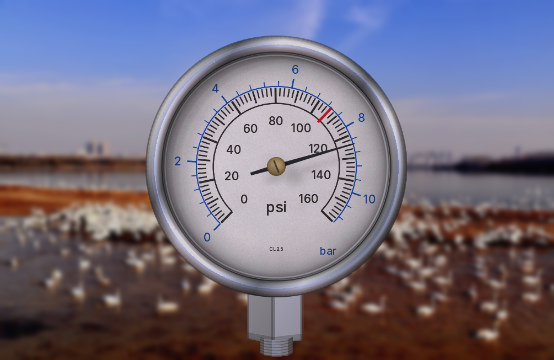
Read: 124,psi
